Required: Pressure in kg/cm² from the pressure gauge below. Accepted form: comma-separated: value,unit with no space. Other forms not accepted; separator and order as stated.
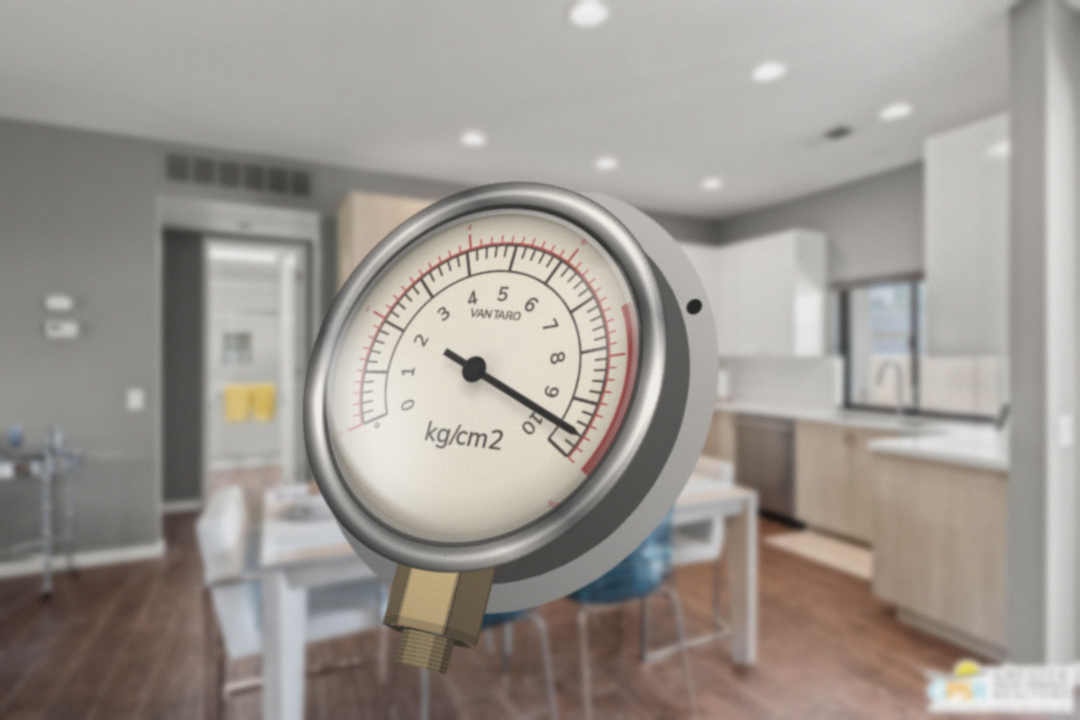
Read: 9.6,kg/cm²
